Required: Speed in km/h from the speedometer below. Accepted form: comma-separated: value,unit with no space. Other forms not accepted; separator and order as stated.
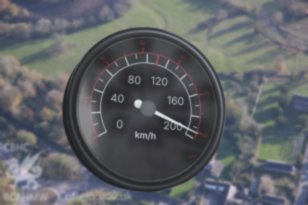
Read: 195,km/h
